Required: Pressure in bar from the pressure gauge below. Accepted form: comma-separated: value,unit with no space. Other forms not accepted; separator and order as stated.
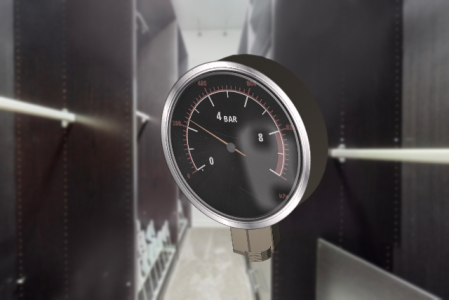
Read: 2.5,bar
